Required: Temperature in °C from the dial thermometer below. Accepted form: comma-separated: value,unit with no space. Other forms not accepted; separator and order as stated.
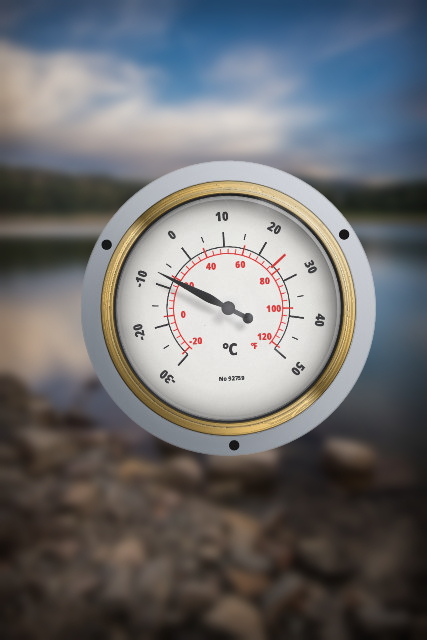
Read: -7.5,°C
